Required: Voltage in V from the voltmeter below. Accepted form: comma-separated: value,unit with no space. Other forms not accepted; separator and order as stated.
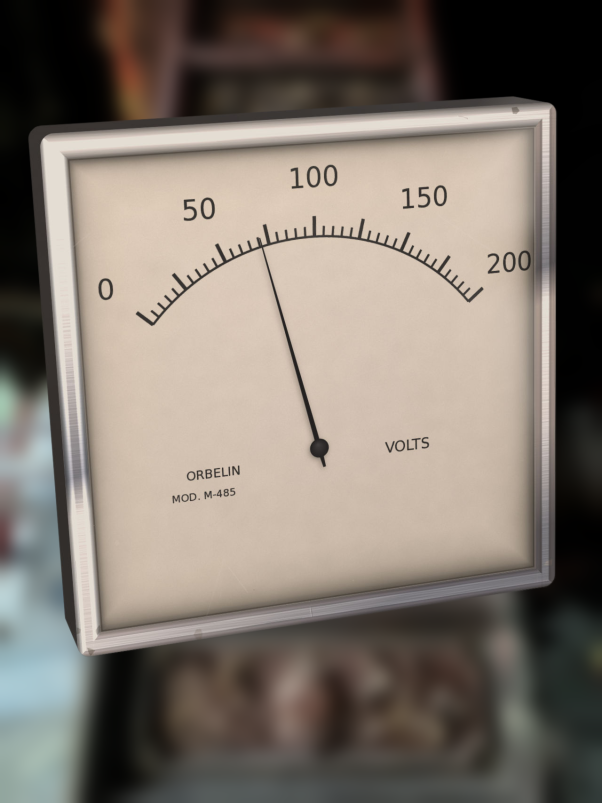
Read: 70,V
